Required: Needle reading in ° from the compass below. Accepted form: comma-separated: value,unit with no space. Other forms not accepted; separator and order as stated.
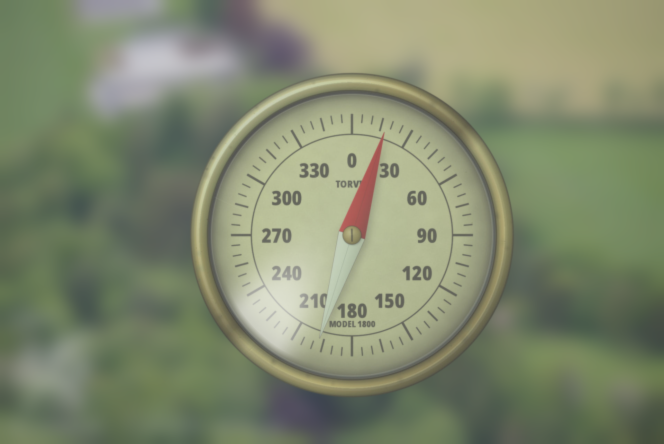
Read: 17.5,°
